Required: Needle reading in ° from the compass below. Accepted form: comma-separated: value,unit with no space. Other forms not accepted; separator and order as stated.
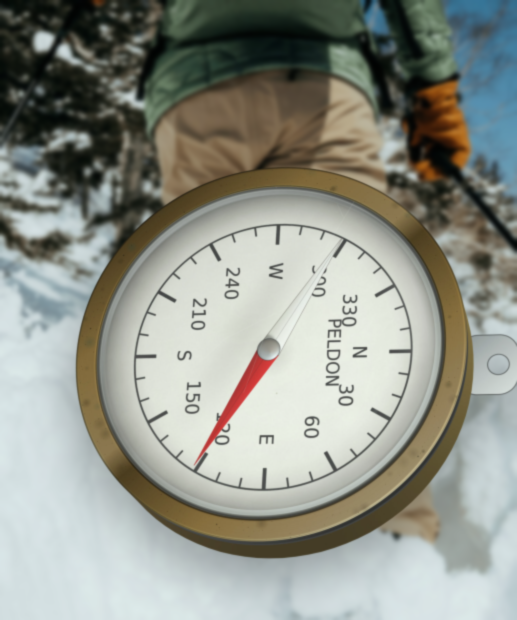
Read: 120,°
